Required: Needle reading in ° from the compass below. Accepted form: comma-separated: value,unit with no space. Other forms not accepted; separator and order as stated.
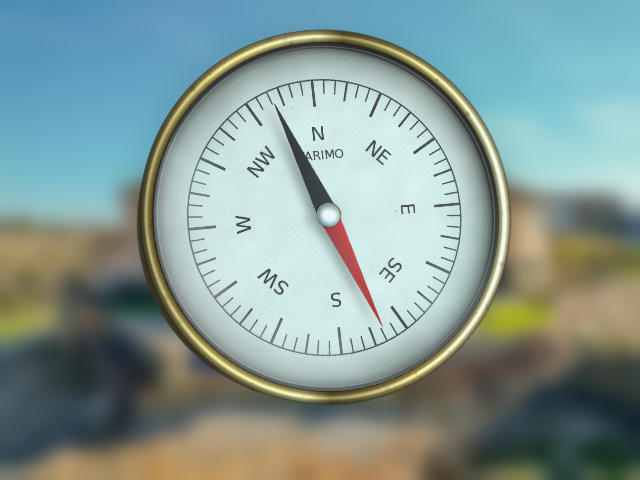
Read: 160,°
